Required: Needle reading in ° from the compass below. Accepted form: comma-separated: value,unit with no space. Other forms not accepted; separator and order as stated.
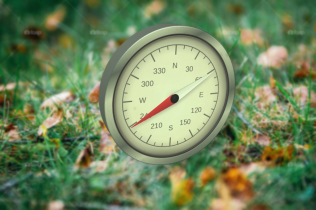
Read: 240,°
